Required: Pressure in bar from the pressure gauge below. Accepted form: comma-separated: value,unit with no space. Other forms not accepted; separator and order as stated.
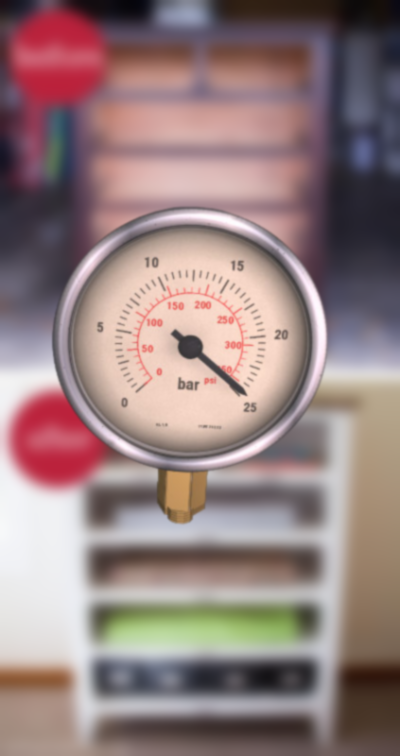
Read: 24.5,bar
